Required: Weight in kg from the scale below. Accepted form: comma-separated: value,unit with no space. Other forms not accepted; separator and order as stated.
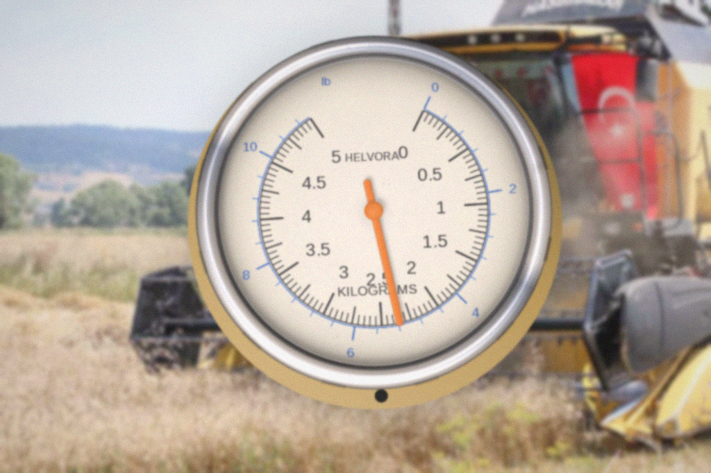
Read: 2.35,kg
